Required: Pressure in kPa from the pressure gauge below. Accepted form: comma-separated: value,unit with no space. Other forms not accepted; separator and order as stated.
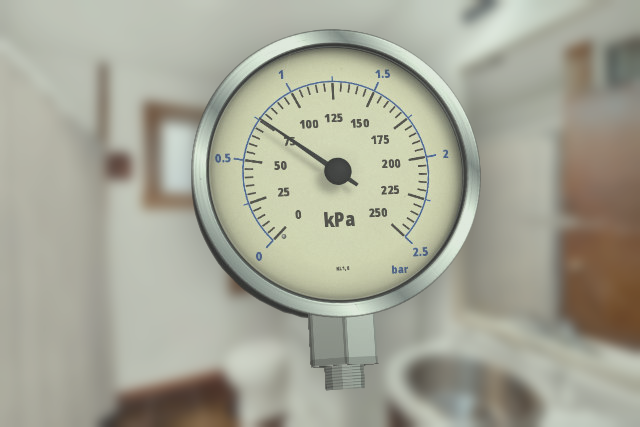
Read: 75,kPa
